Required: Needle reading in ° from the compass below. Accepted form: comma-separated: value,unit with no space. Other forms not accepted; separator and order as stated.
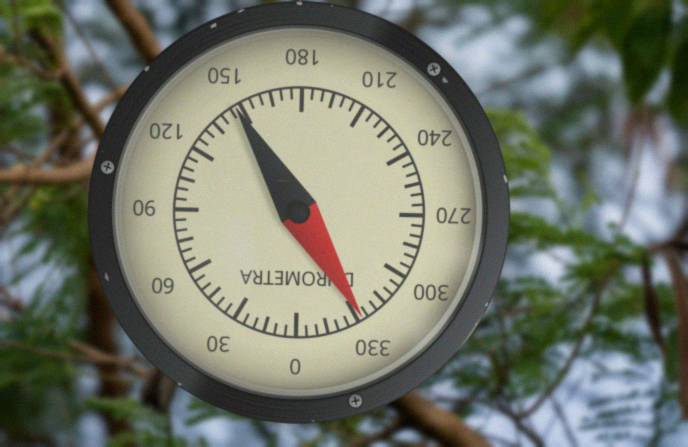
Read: 327.5,°
